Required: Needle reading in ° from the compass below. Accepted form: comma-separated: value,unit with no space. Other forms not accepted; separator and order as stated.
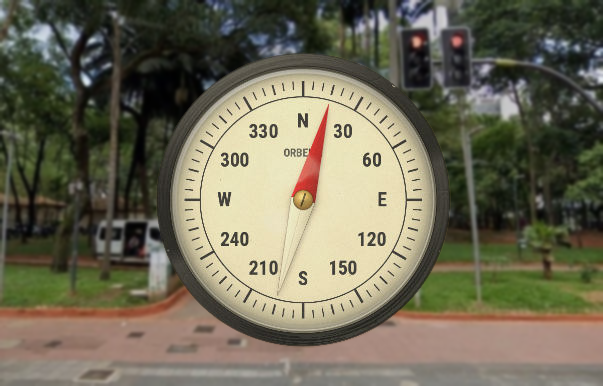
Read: 15,°
